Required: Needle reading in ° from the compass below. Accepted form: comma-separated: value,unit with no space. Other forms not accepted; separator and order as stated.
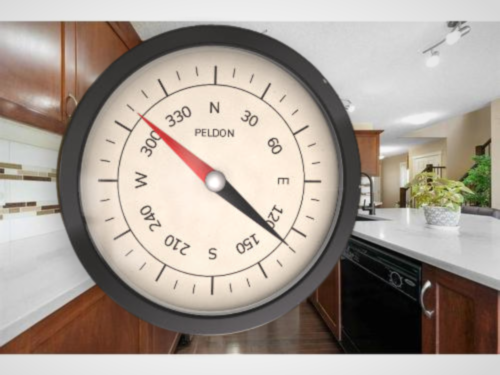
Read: 310,°
